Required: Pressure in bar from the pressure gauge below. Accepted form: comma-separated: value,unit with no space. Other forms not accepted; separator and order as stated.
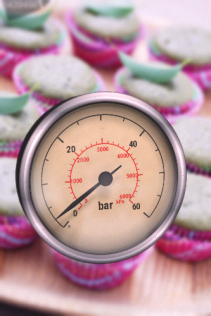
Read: 2.5,bar
